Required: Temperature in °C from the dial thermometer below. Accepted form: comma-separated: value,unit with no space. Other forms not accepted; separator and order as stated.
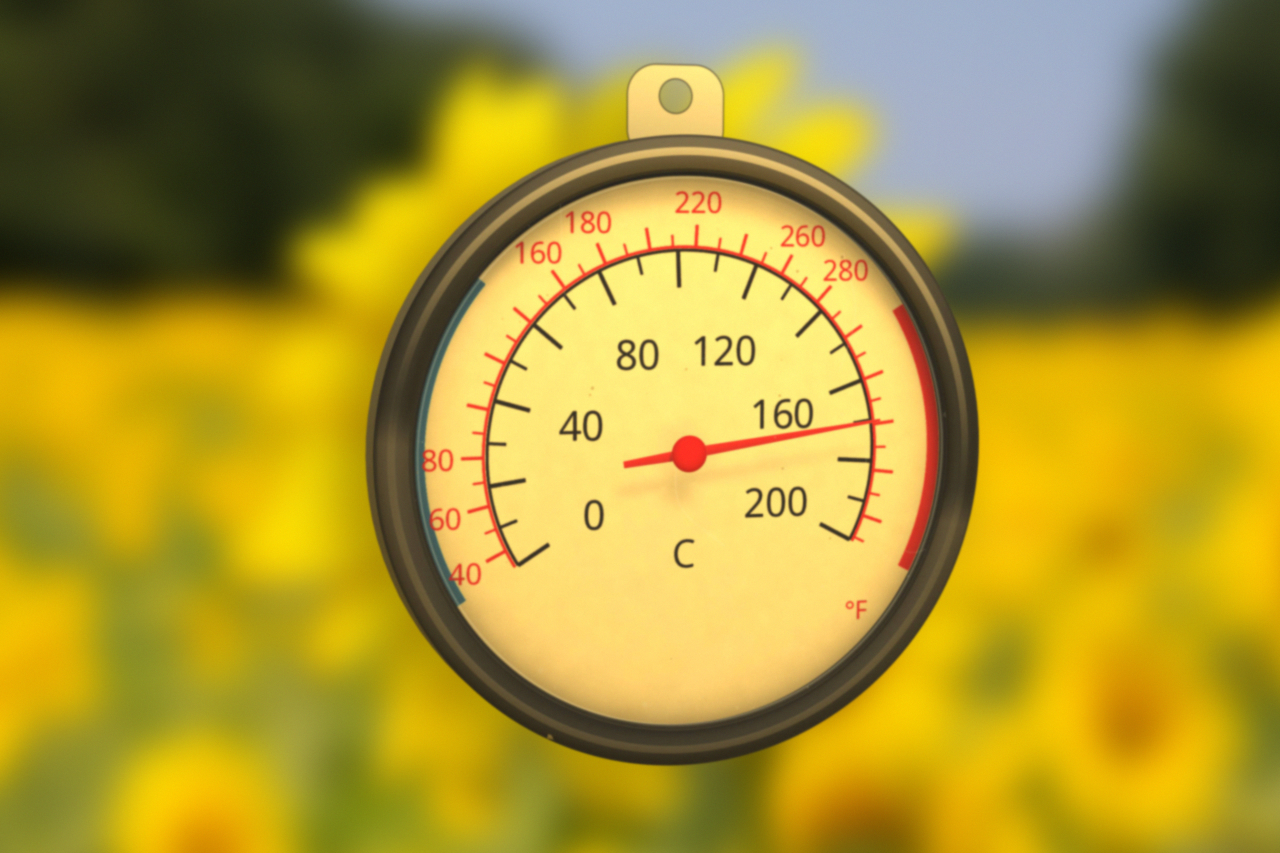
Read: 170,°C
